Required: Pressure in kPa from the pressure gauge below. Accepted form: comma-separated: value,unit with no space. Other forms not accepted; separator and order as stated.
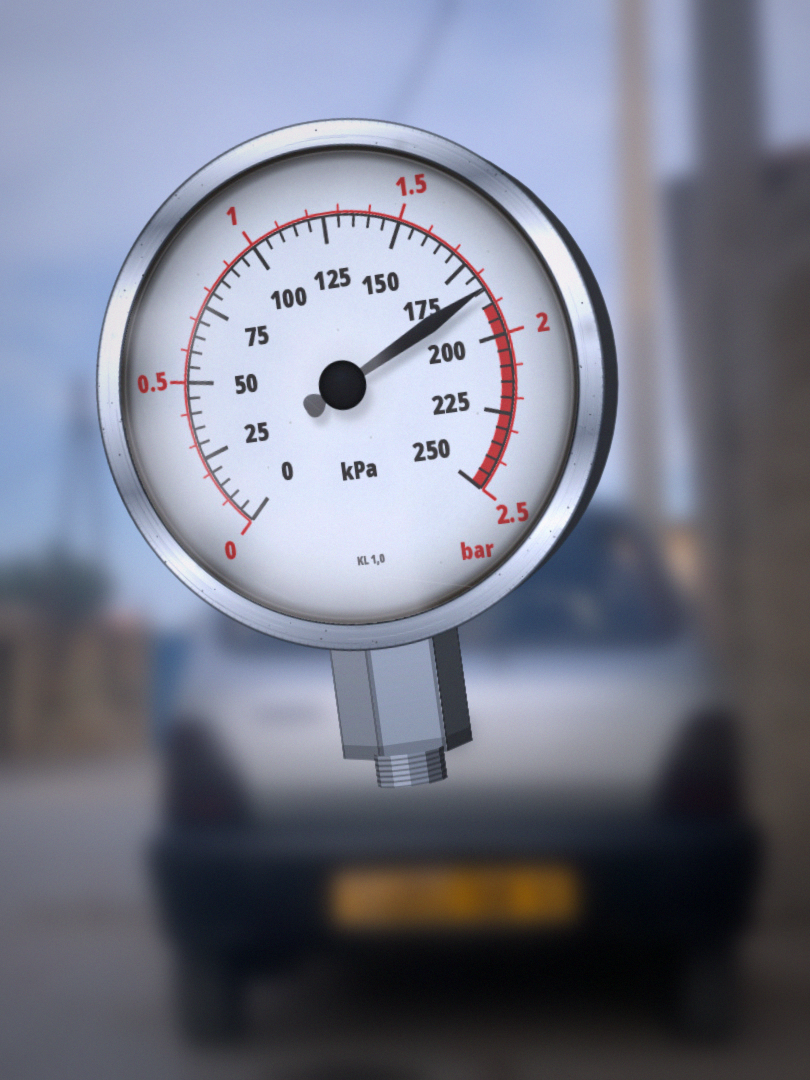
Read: 185,kPa
